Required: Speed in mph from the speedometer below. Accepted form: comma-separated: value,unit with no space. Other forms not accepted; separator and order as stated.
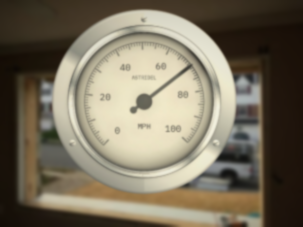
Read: 70,mph
